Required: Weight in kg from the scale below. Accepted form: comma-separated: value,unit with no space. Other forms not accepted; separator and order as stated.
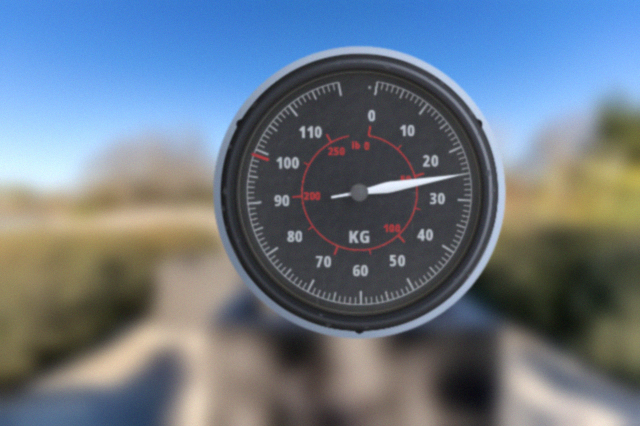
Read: 25,kg
